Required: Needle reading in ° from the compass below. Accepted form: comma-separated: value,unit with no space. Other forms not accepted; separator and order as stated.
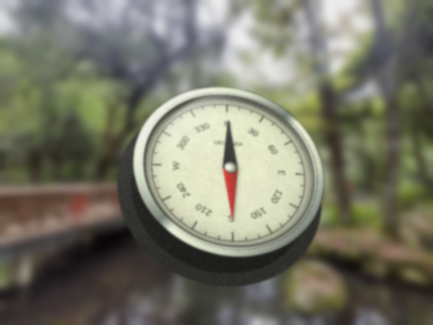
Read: 180,°
